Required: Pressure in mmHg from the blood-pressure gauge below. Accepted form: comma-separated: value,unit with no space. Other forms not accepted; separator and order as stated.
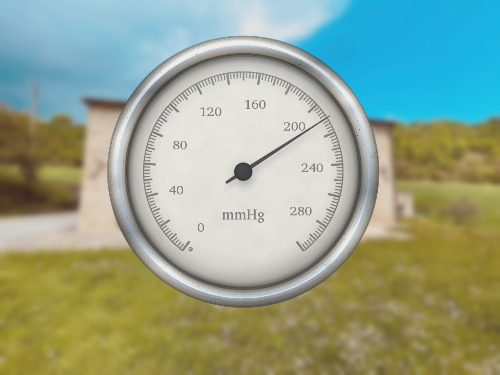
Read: 210,mmHg
